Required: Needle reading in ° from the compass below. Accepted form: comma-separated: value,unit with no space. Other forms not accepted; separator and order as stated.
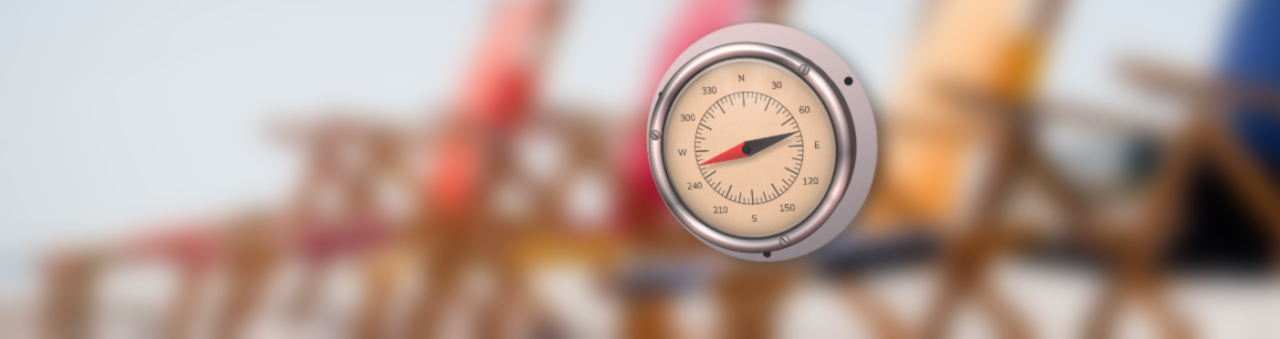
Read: 255,°
